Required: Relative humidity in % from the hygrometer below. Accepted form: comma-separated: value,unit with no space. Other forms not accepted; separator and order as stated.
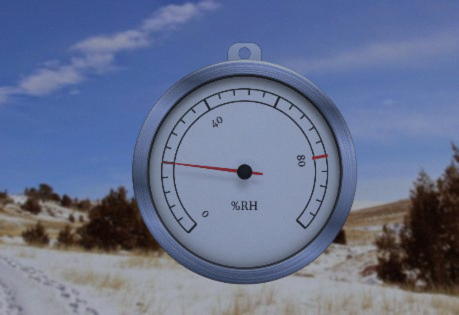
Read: 20,%
